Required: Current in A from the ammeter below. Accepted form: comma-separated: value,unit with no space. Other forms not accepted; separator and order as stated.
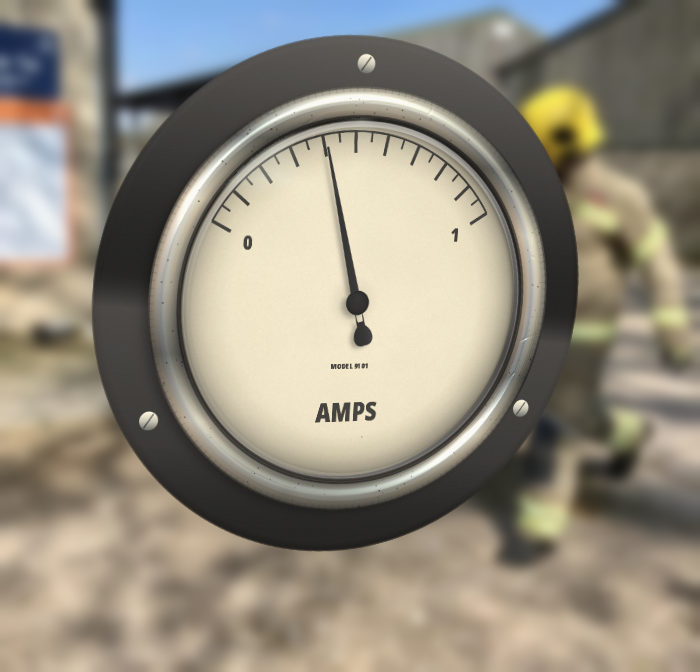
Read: 0.4,A
